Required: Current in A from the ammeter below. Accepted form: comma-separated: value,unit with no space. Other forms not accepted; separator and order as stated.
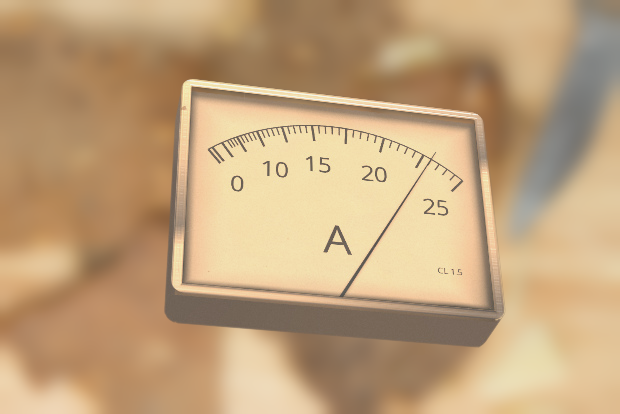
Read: 23,A
